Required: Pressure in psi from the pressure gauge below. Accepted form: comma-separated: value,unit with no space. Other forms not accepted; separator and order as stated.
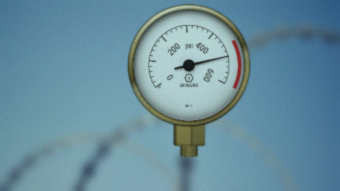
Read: 500,psi
